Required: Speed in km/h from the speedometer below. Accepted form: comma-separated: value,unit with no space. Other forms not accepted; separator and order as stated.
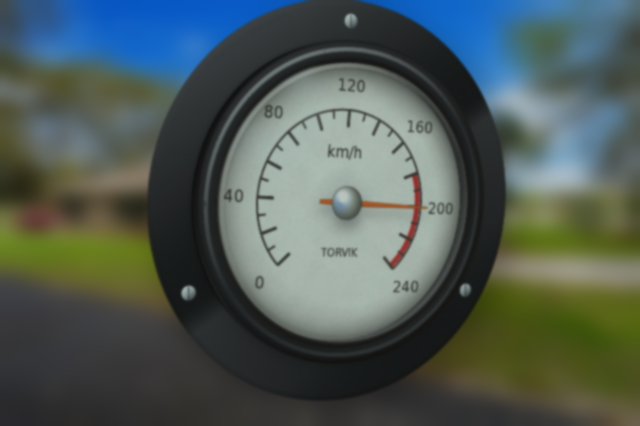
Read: 200,km/h
